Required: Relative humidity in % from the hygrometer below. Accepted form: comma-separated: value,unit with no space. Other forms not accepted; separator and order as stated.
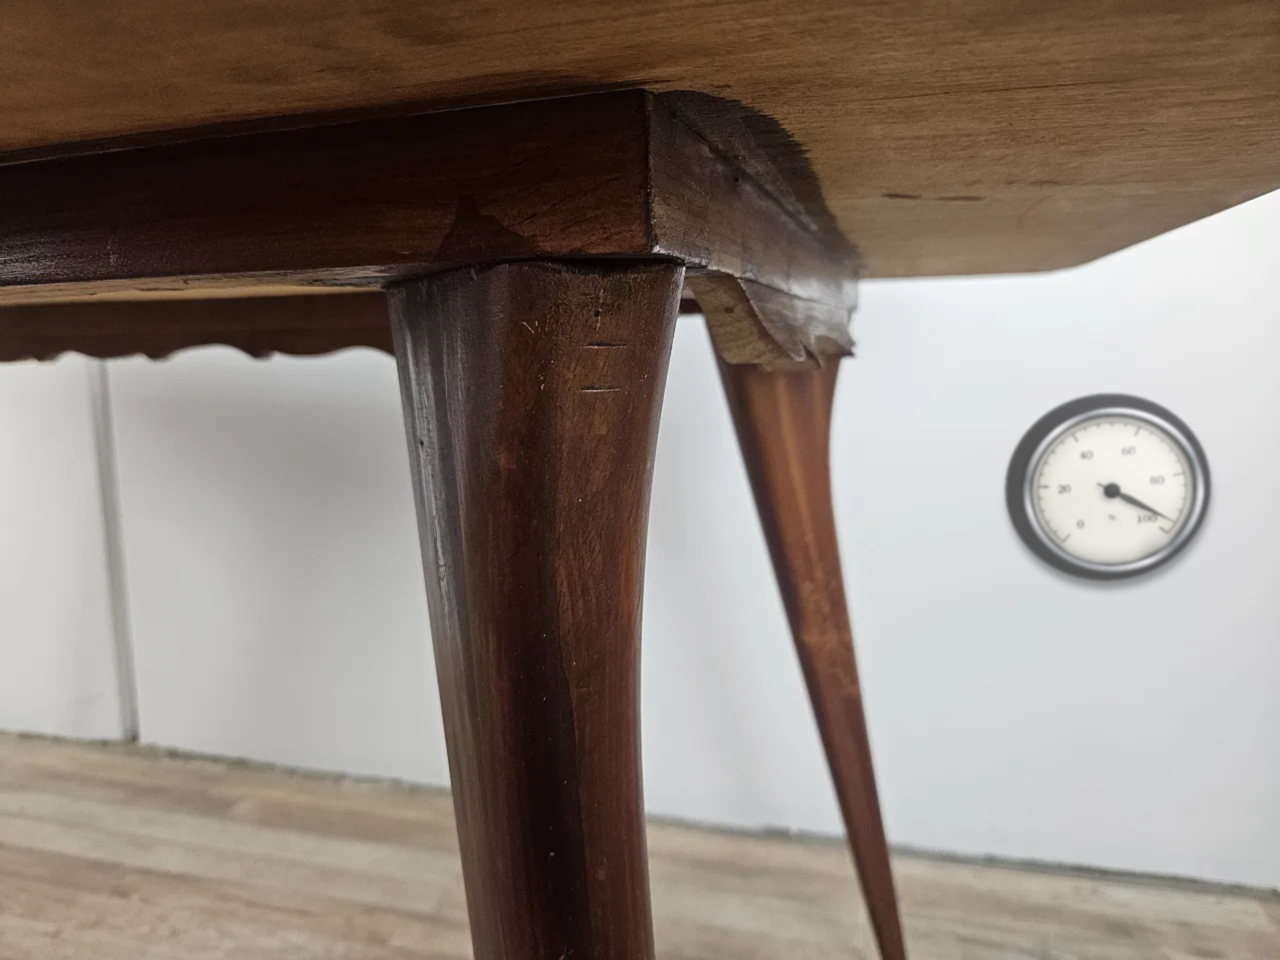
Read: 96,%
